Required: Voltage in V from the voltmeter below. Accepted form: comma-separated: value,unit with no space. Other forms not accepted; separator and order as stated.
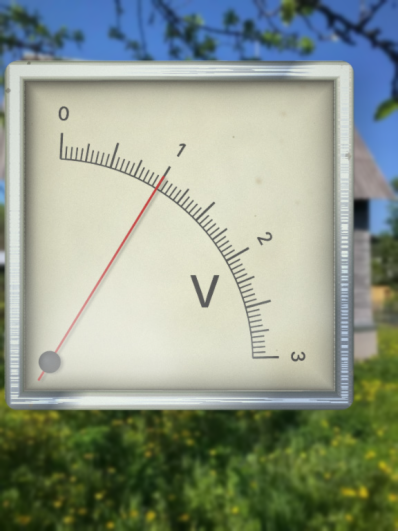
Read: 1,V
